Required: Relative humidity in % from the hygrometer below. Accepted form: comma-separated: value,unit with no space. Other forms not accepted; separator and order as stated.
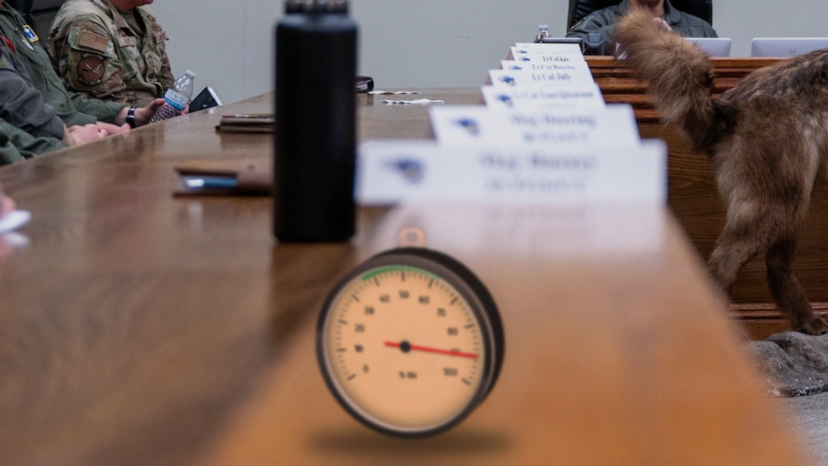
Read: 90,%
